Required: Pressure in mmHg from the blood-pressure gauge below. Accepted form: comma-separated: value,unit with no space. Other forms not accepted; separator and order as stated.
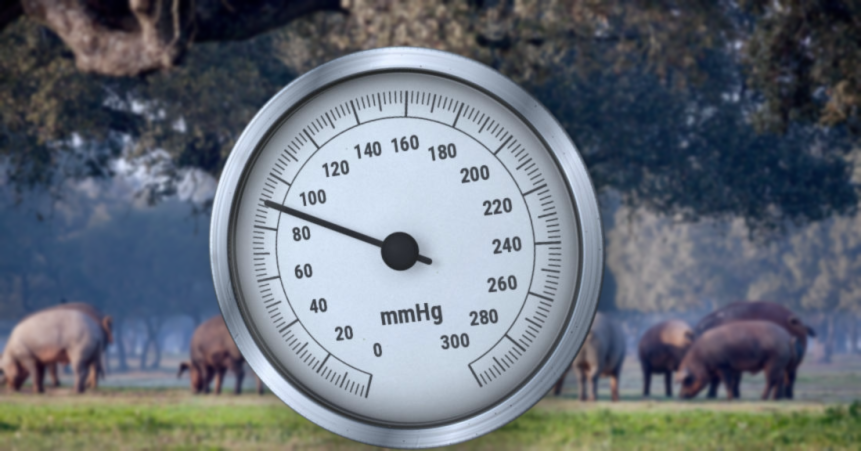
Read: 90,mmHg
